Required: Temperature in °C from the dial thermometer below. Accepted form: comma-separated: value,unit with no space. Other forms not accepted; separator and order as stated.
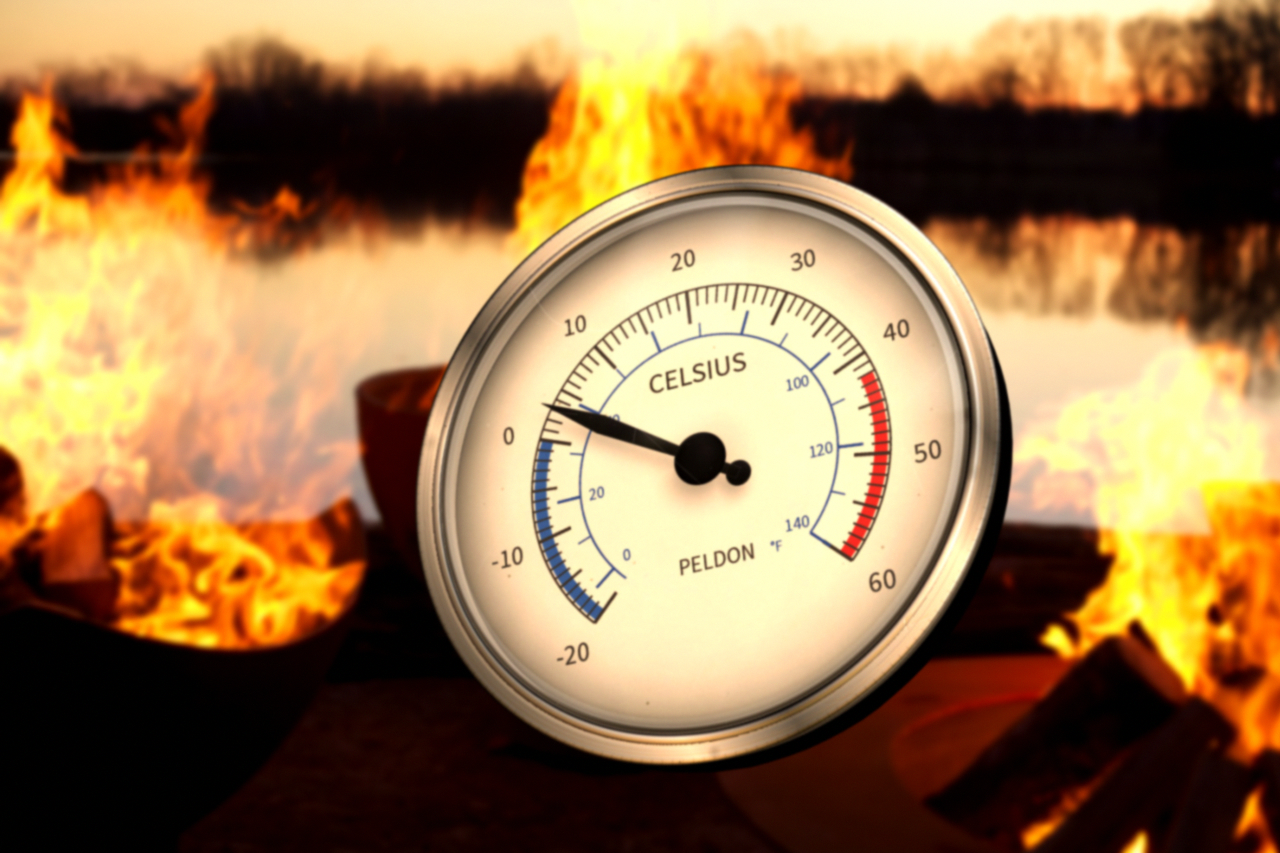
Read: 3,°C
